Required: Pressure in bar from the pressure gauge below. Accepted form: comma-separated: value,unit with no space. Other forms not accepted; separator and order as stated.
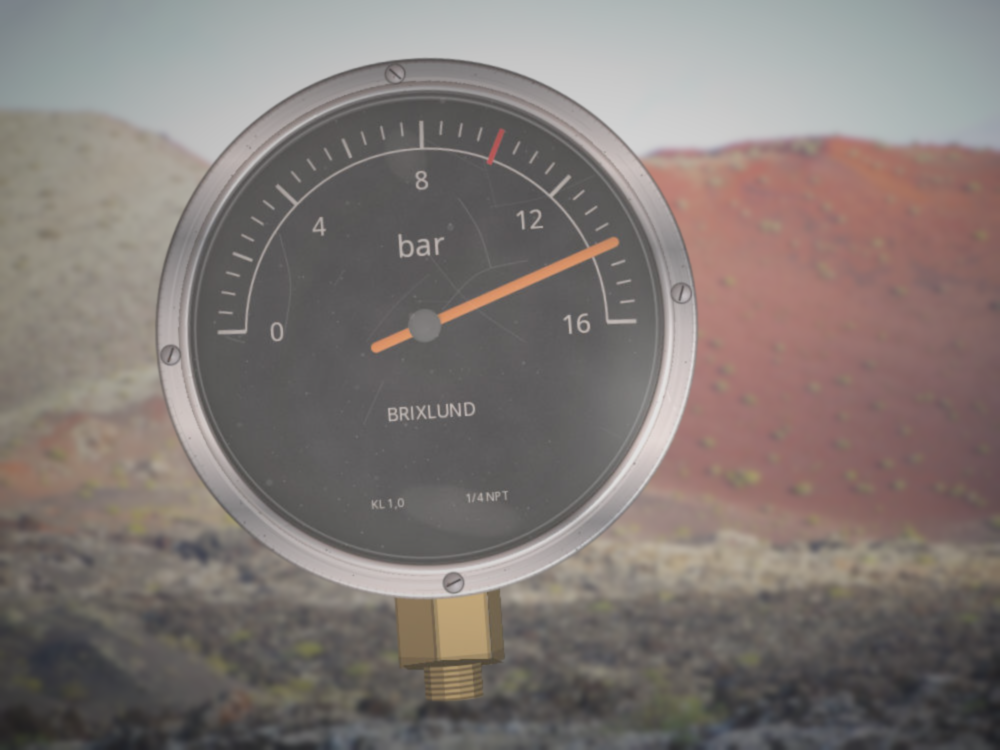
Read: 14,bar
